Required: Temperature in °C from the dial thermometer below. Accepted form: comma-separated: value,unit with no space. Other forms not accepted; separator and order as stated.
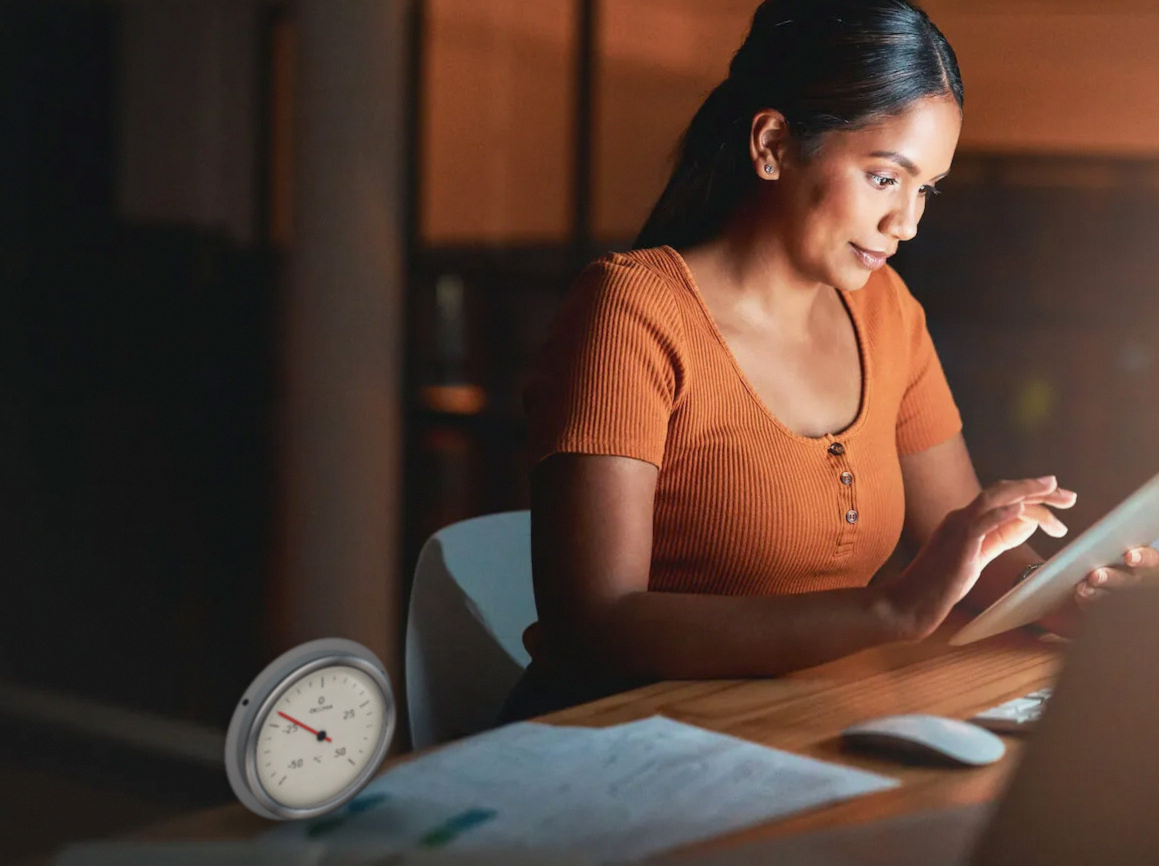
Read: -20,°C
